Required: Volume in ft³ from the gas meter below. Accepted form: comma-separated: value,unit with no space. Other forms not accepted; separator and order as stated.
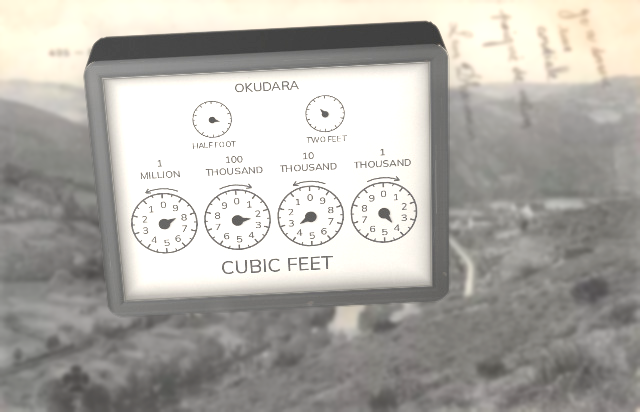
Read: 823400,ft³
